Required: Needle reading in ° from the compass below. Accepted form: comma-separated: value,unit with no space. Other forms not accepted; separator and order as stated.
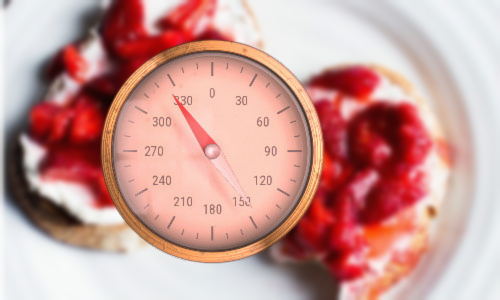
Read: 325,°
